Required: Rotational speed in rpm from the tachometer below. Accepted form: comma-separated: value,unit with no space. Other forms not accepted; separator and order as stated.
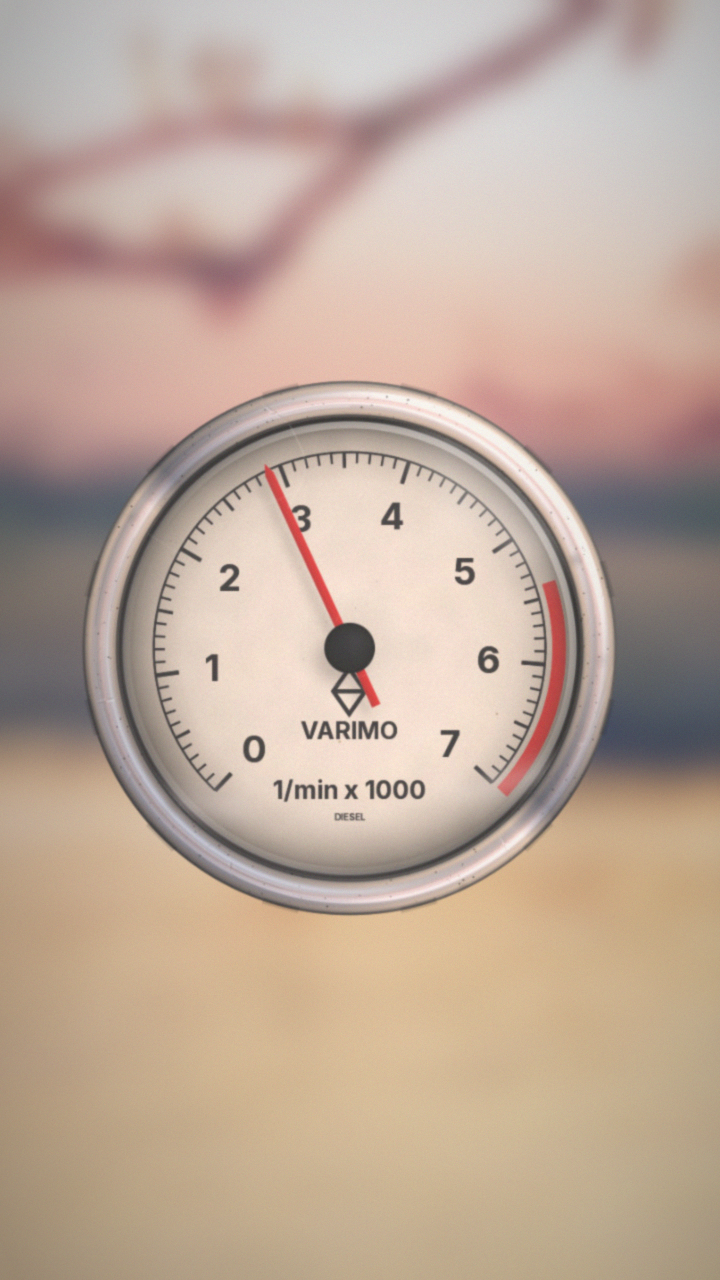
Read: 2900,rpm
